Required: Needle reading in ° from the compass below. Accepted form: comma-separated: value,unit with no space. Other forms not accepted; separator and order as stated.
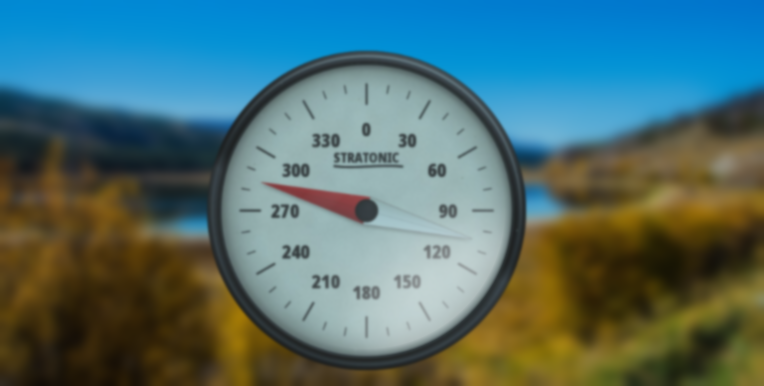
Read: 285,°
